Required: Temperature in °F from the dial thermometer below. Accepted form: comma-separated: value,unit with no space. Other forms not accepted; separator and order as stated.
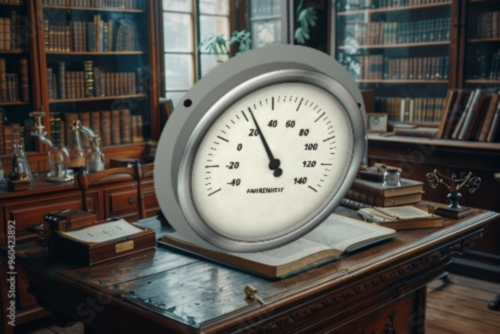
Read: 24,°F
